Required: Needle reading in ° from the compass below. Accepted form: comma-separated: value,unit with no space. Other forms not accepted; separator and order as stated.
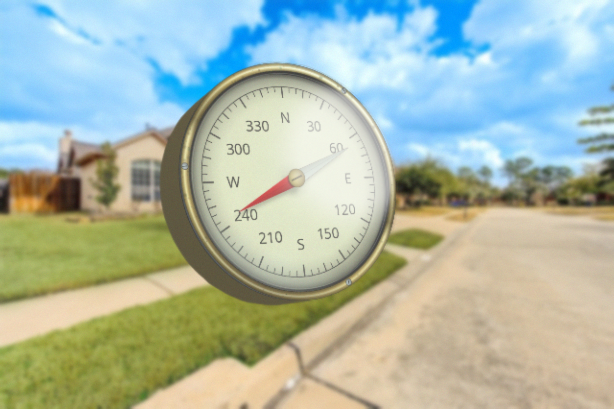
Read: 245,°
